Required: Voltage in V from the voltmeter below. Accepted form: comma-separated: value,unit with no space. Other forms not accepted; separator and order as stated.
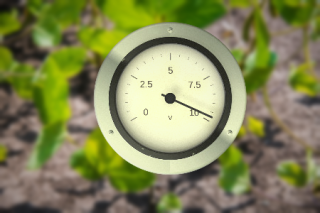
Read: 9.75,V
